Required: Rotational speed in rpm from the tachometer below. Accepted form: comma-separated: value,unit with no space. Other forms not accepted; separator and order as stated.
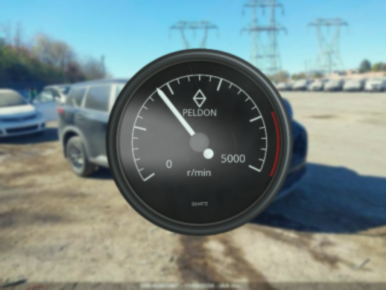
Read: 1800,rpm
